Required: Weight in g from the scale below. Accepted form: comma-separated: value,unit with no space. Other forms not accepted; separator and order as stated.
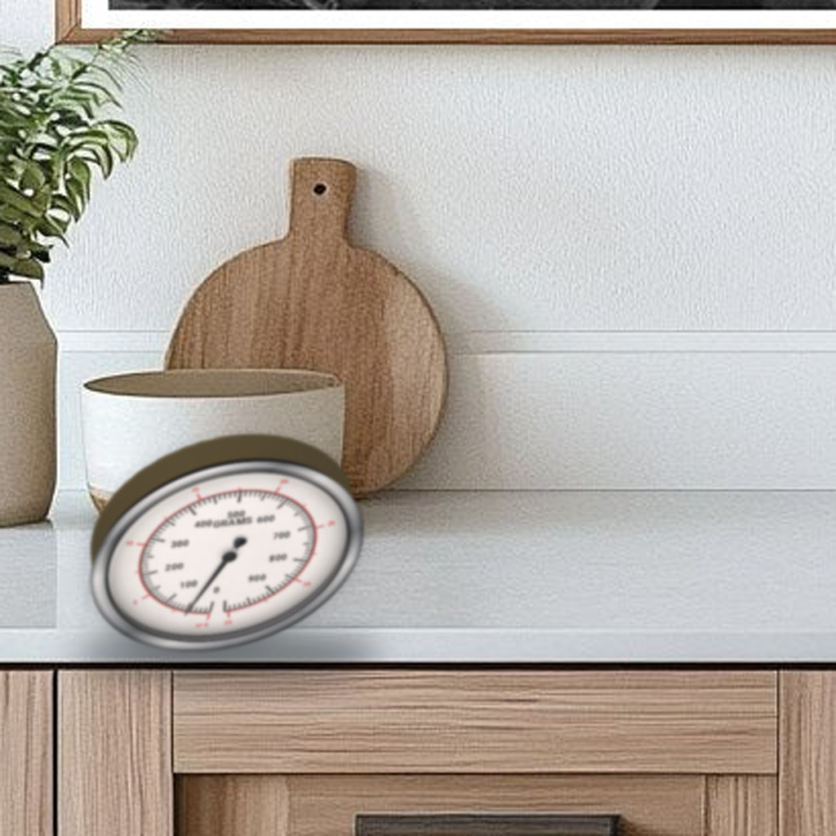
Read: 50,g
